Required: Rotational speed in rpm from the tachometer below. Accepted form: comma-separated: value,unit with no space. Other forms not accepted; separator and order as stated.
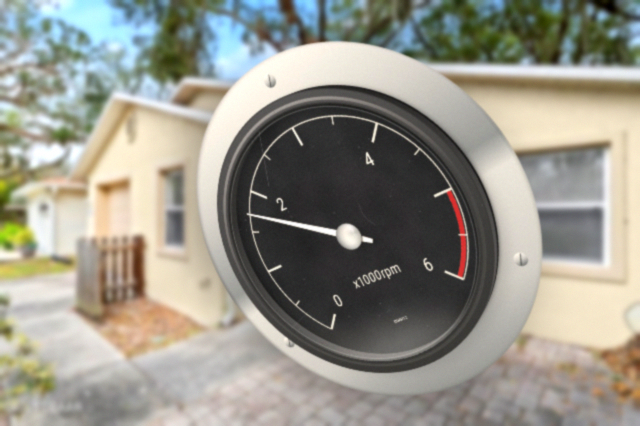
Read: 1750,rpm
